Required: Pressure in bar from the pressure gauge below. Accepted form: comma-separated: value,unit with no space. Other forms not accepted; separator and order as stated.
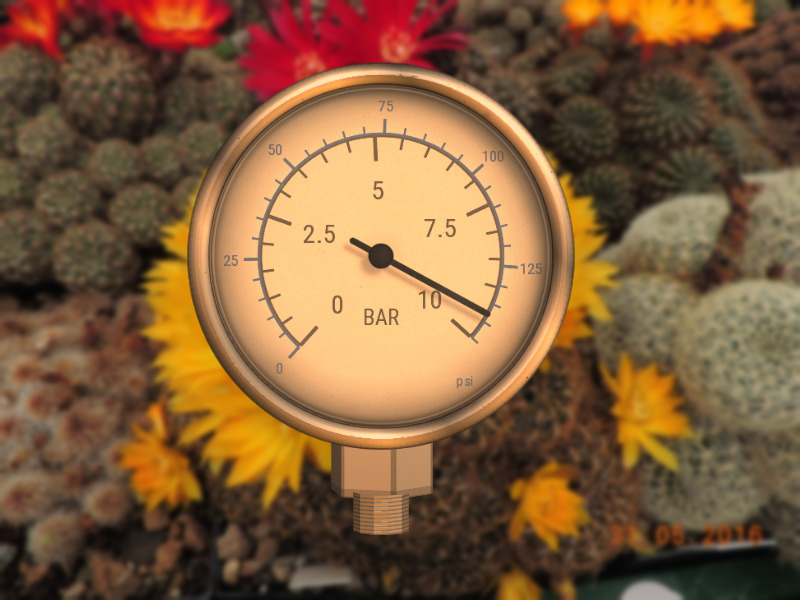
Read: 9.5,bar
